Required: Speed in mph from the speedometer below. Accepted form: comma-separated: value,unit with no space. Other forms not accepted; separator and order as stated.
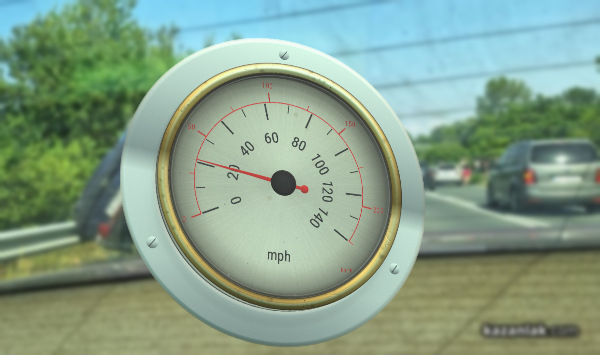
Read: 20,mph
